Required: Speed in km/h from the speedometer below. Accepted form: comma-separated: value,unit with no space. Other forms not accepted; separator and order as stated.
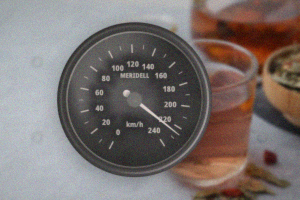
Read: 225,km/h
